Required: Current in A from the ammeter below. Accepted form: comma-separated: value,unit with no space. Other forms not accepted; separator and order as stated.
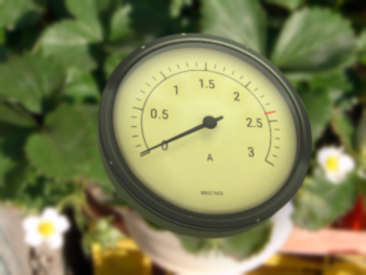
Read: 0,A
